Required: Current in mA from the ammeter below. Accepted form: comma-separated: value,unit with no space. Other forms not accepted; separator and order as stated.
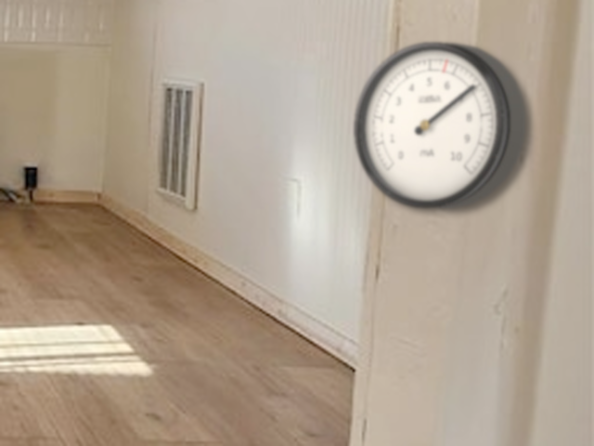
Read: 7,mA
